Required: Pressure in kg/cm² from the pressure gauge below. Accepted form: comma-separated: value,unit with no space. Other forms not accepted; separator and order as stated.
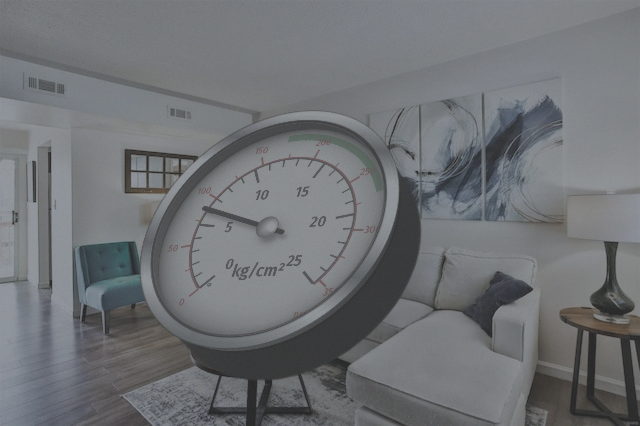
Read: 6,kg/cm²
